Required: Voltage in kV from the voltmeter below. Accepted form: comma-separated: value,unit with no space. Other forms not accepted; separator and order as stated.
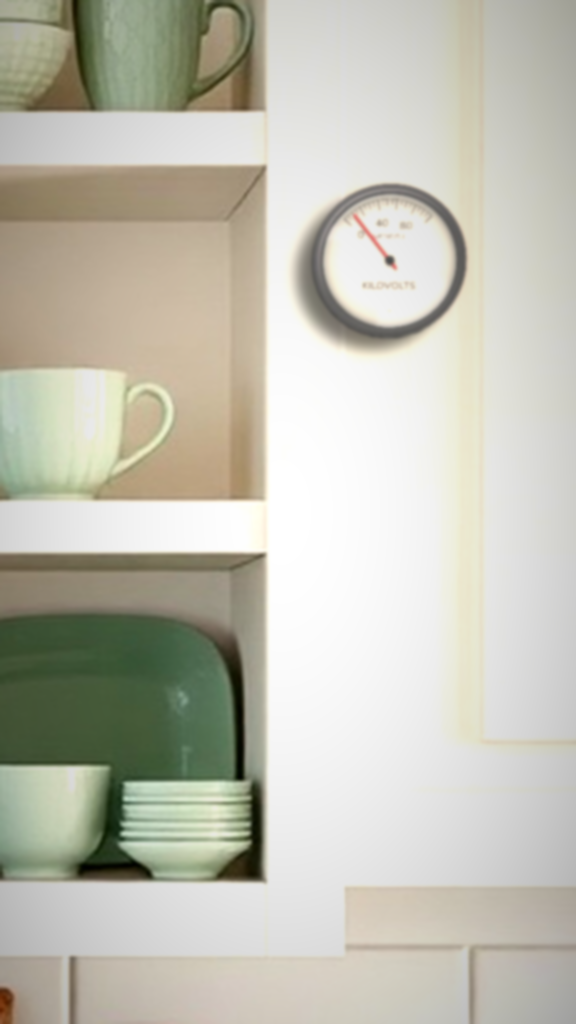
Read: 10,kV
